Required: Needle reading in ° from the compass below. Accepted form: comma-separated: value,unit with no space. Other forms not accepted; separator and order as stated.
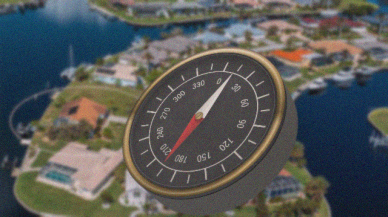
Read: 195,°
